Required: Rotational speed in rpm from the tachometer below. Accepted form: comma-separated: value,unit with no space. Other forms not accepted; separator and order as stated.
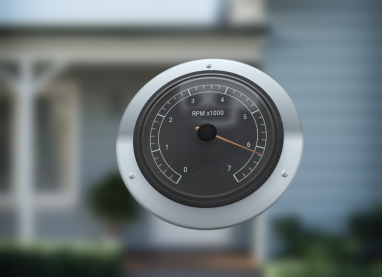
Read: 6200,rpm
